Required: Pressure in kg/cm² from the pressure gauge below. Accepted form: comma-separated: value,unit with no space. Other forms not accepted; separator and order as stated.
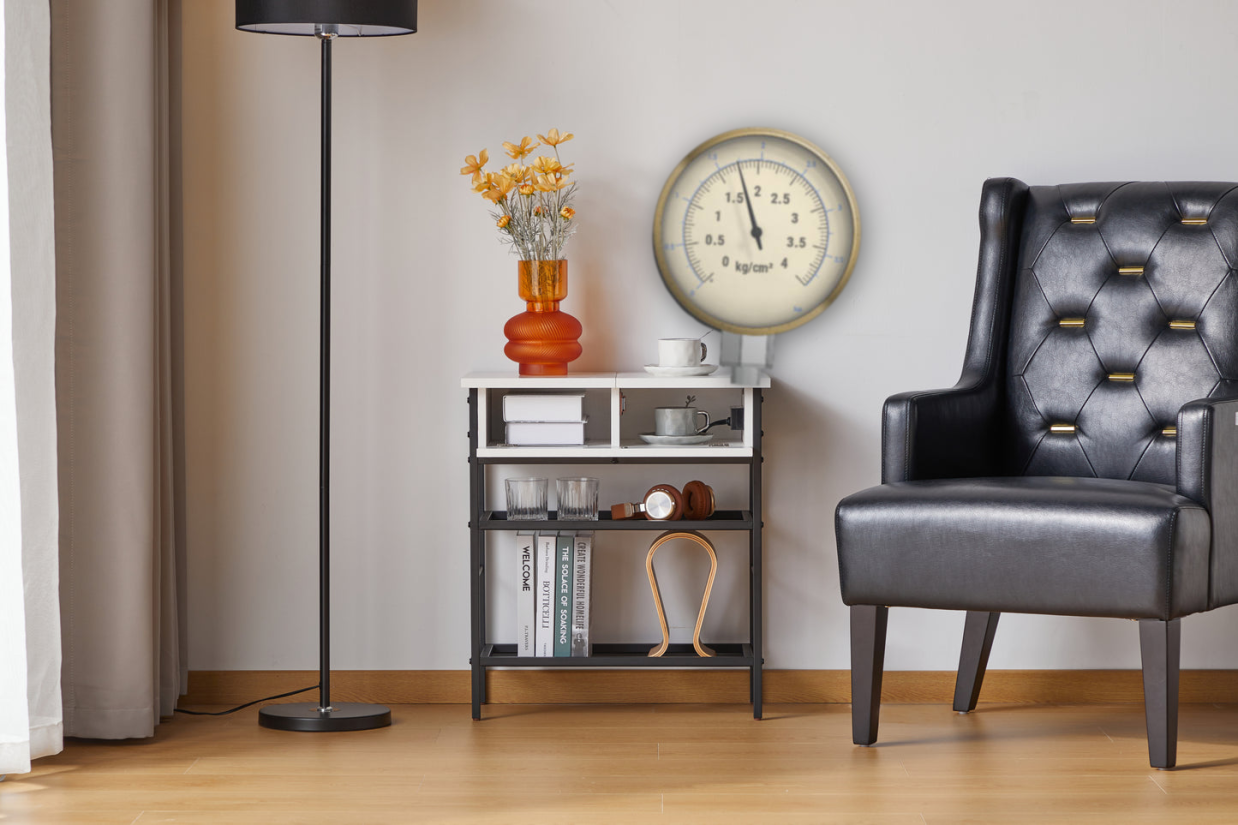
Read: 1.75,kg/cm²
